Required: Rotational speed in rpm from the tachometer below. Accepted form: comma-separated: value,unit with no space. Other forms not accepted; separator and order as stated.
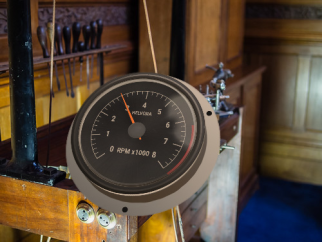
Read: 3000,rpm
